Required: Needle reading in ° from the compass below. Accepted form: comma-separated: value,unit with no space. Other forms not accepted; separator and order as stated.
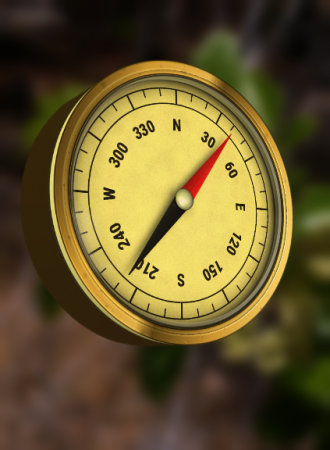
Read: 40,°
